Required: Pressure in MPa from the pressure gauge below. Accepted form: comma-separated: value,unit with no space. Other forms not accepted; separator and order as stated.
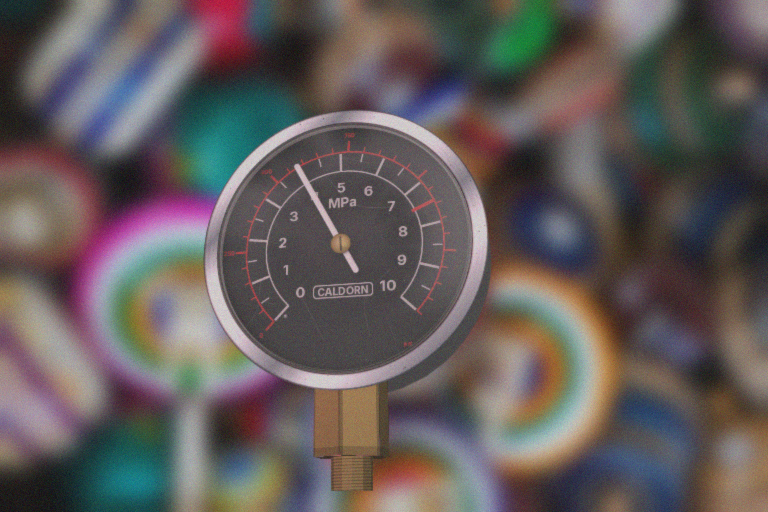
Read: 4,MPa
